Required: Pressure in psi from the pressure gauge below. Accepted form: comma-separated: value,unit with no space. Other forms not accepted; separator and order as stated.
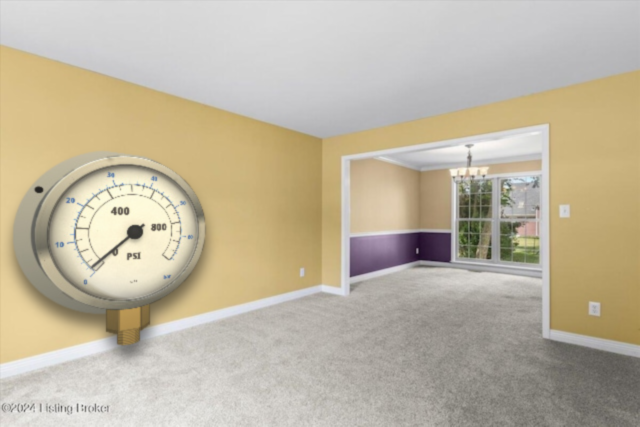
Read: 25,psi
